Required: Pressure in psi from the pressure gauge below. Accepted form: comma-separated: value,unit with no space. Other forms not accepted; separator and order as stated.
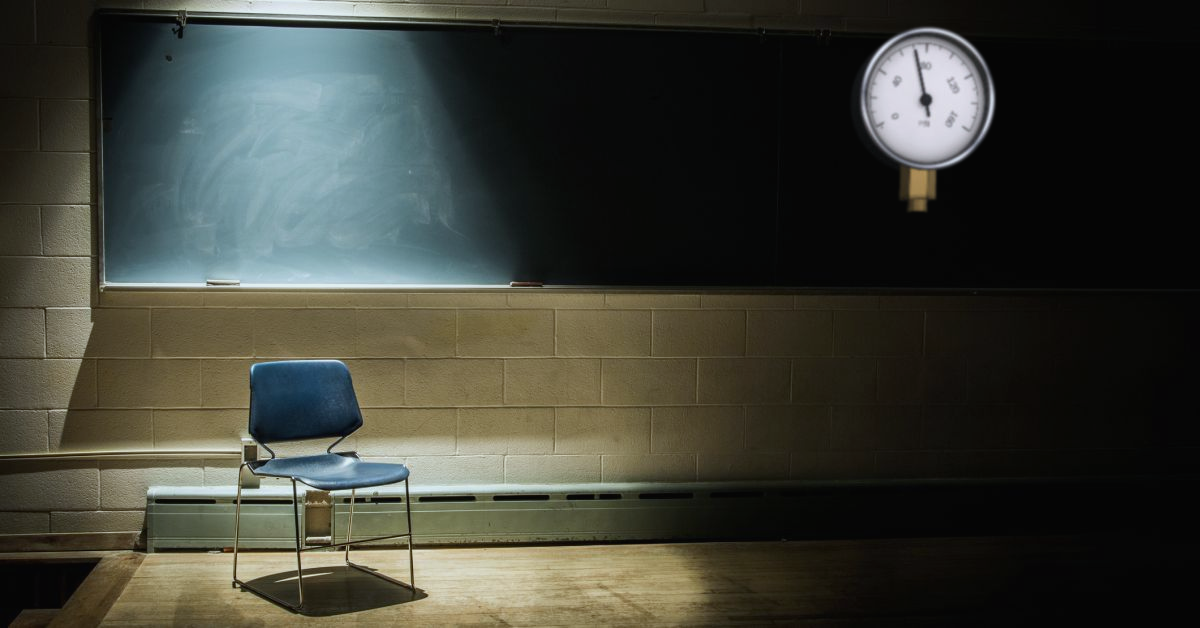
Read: 70,psi
